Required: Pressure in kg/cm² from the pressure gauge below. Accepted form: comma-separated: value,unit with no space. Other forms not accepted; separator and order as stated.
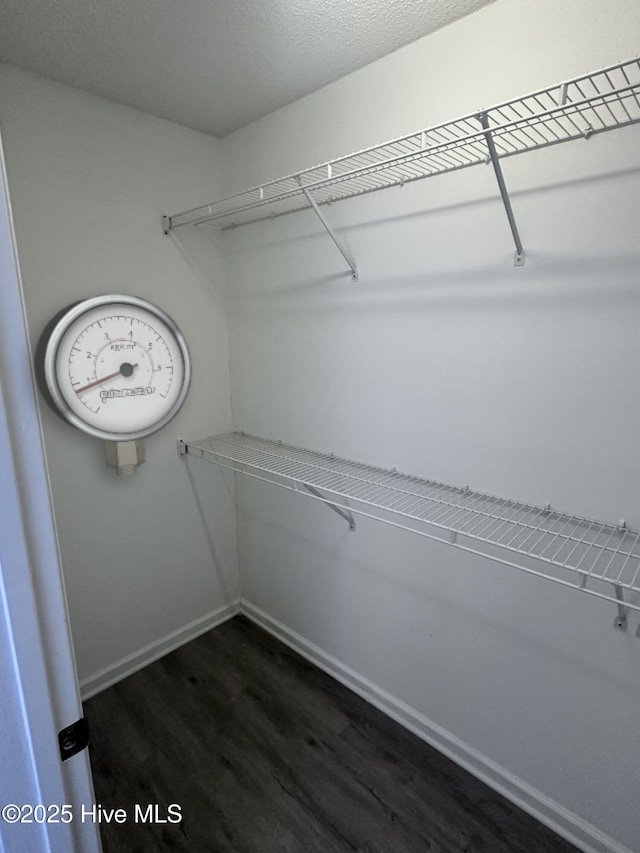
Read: 0.8,kg/cm²
